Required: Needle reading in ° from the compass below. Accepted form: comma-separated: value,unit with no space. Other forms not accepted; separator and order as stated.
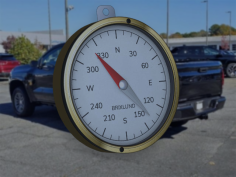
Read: 320,°
